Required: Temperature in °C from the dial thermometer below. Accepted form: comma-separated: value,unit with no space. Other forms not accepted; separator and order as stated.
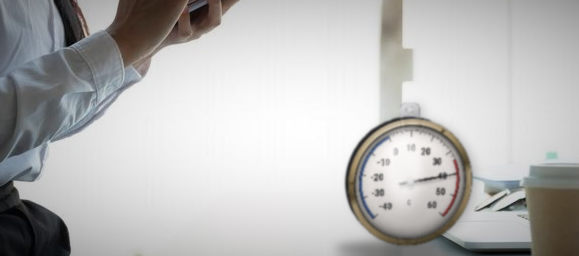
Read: 40,°C
